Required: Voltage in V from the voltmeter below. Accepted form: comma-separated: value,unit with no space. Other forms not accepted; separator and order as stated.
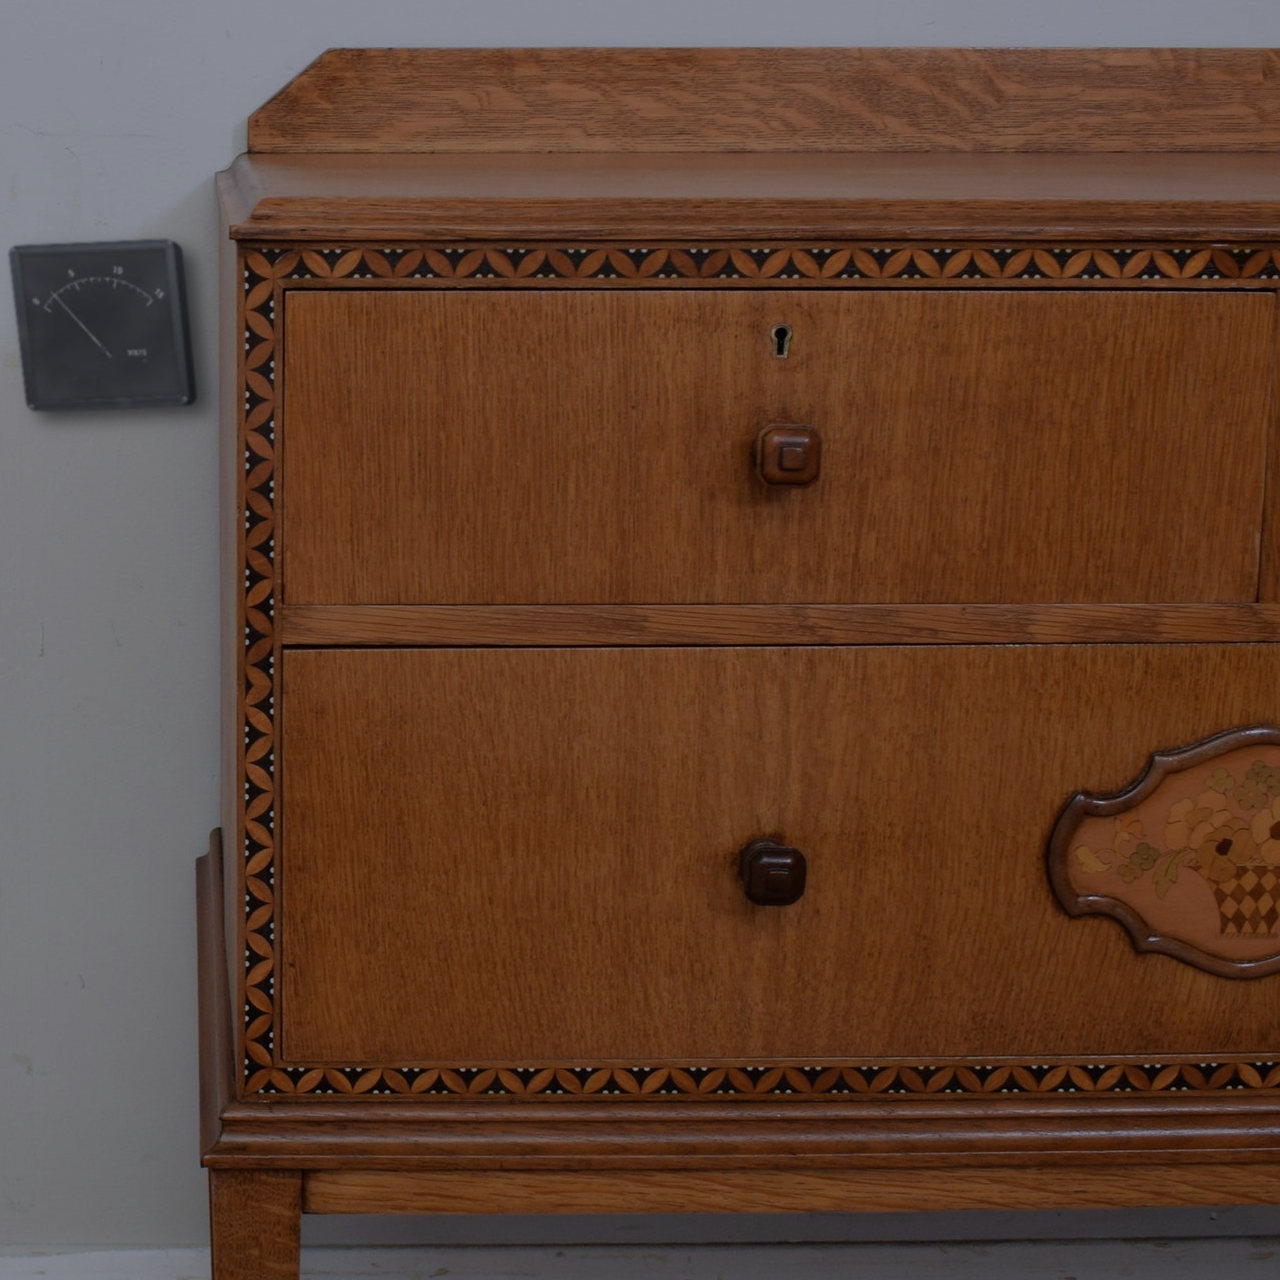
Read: 2,V
